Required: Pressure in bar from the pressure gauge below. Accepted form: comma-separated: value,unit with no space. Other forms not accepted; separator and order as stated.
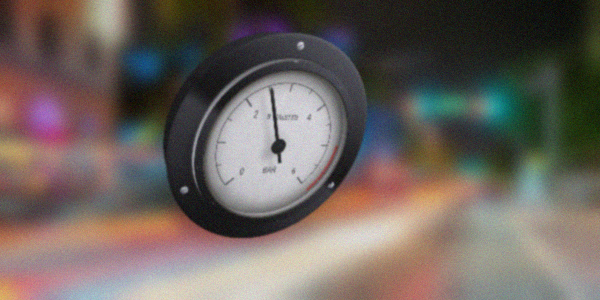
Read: 2.5,bar
